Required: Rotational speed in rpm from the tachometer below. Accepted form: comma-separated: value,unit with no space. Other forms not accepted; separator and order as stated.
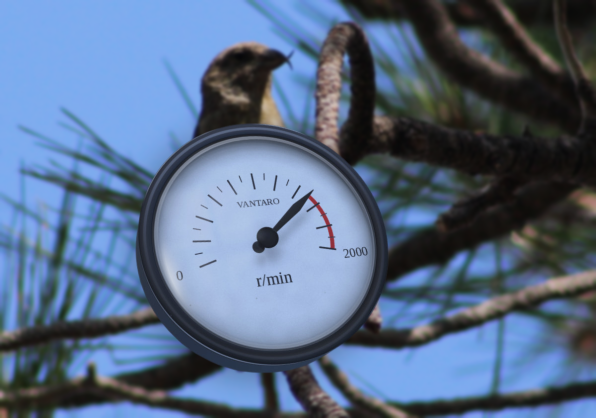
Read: 1500,rpm
